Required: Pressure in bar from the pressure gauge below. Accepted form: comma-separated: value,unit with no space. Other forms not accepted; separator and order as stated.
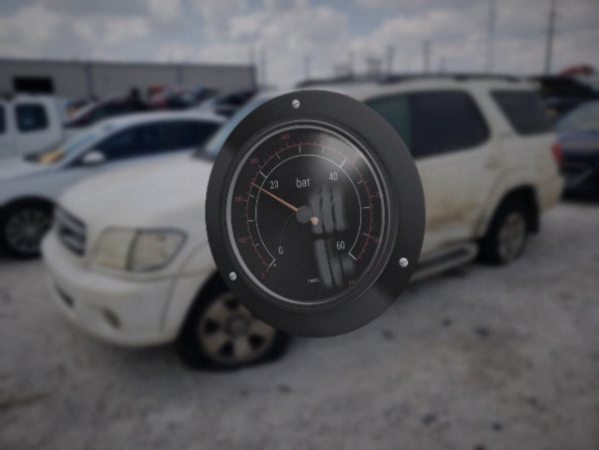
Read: 17.5,bar
